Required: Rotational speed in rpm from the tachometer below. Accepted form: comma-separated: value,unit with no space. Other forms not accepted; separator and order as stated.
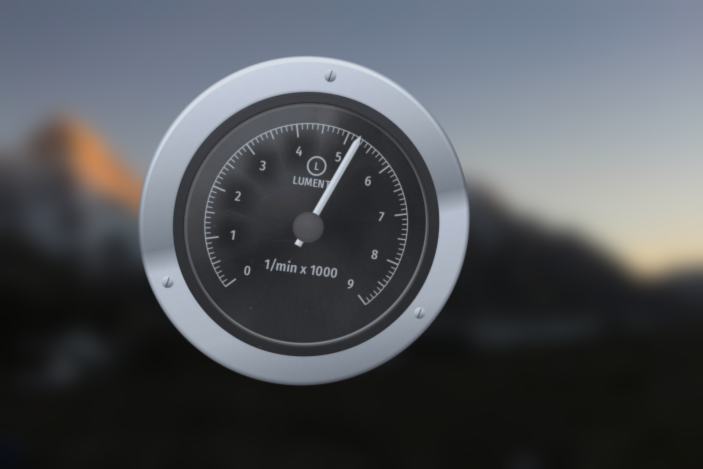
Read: 5200,rpm
